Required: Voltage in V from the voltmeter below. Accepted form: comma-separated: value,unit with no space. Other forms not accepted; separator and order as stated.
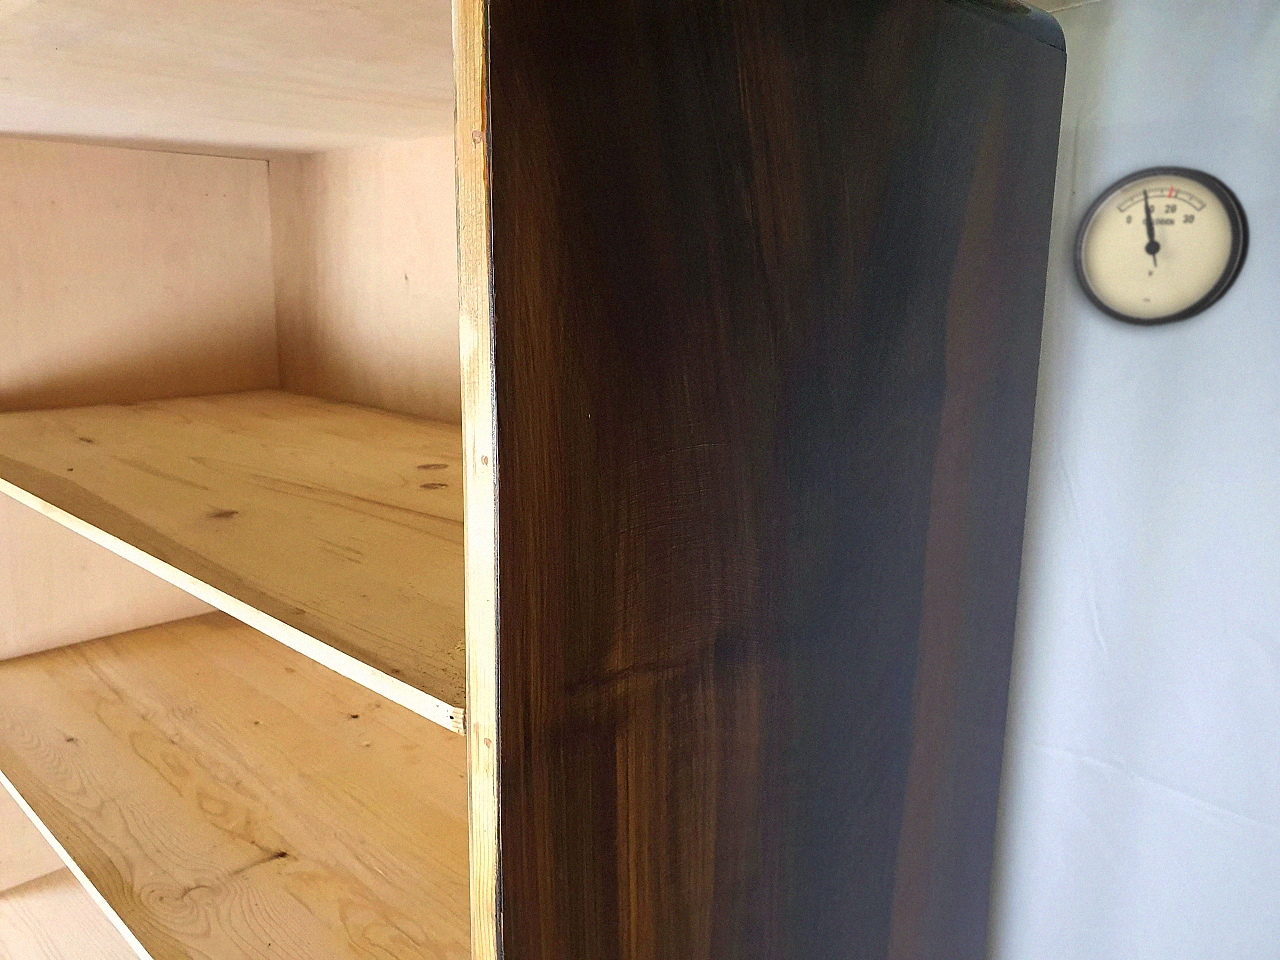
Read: 10,V
